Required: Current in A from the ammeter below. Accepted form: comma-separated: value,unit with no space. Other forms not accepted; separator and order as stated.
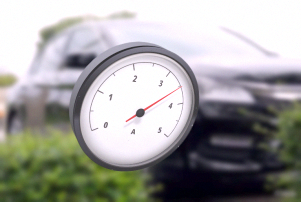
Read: 3.5,A
